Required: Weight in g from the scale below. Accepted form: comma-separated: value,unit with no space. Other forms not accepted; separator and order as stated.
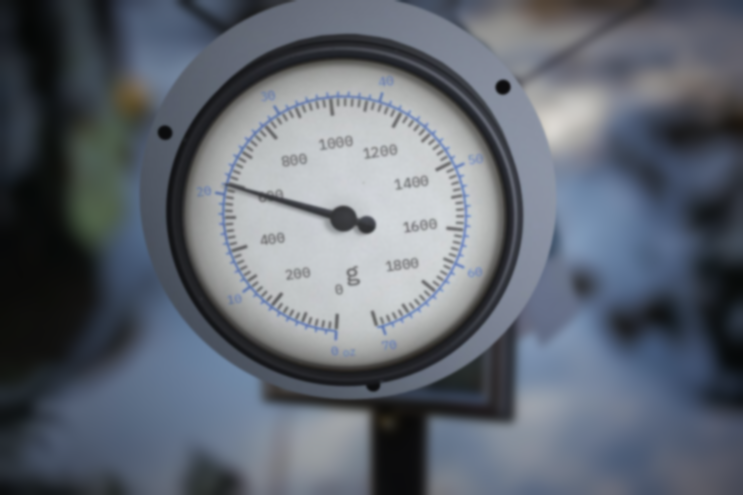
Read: 600,g
